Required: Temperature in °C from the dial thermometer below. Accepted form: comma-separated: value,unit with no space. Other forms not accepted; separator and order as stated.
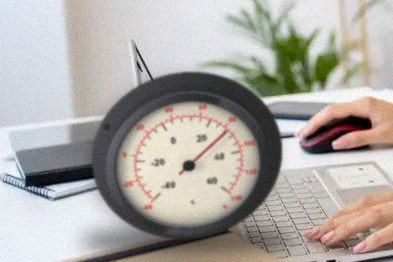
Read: 28,°C
